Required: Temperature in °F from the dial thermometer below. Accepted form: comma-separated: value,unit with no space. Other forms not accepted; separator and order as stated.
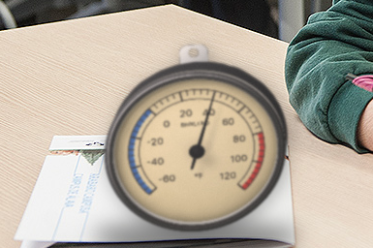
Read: 40,°F
